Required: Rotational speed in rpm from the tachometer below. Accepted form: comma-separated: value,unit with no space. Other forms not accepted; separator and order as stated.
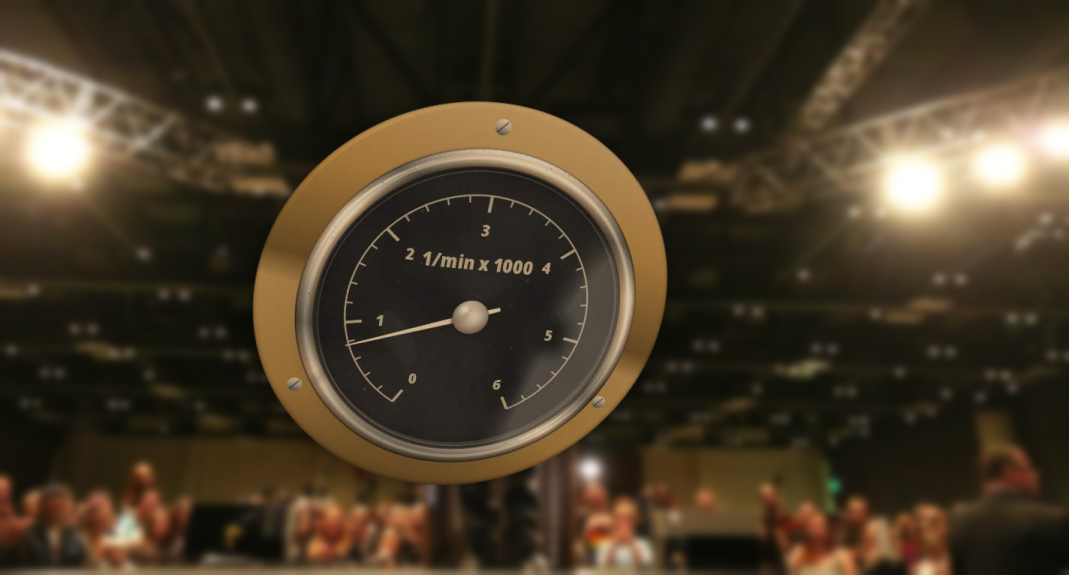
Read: 800,rpm
